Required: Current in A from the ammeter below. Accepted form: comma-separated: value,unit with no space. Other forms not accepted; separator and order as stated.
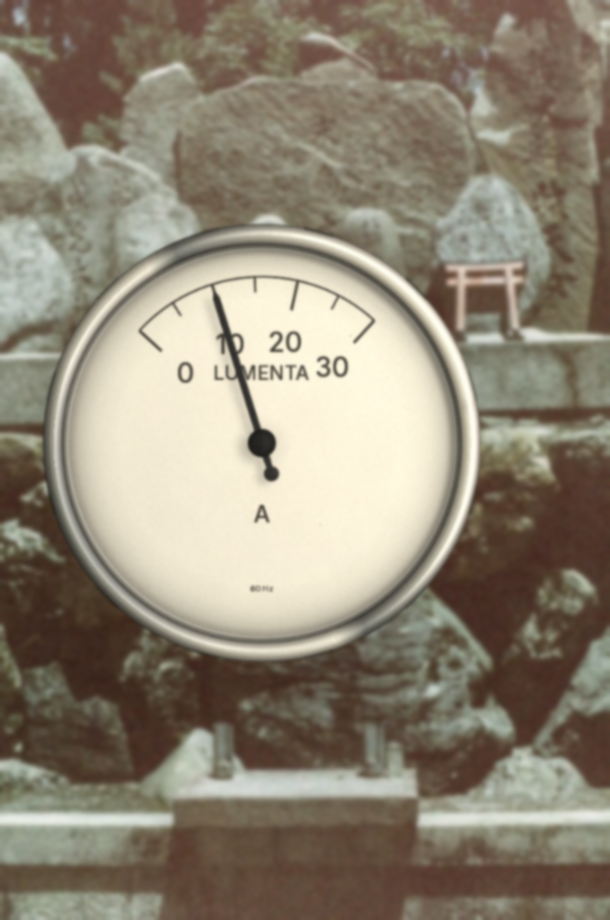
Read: 10,A
